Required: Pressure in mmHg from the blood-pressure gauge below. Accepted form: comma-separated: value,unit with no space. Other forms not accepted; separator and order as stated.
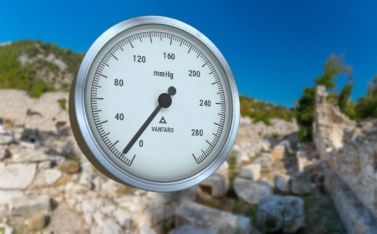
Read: 10,mmHg
